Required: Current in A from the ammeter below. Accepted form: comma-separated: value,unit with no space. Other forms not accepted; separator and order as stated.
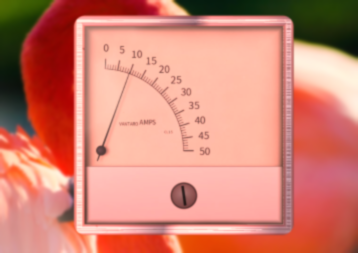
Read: 10,A
